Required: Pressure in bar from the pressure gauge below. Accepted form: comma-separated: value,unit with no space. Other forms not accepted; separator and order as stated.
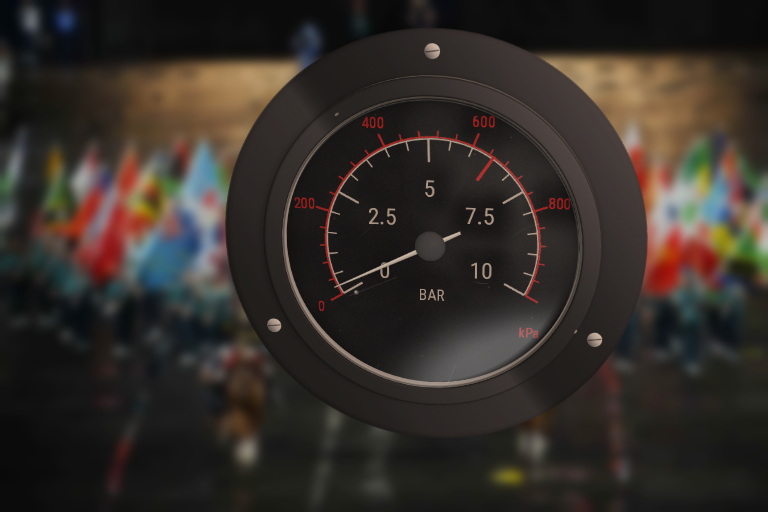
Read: 0.25,bar
